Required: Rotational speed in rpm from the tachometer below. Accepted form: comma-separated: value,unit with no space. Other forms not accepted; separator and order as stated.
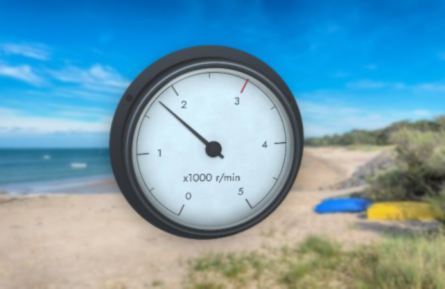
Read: 1750,rpm
